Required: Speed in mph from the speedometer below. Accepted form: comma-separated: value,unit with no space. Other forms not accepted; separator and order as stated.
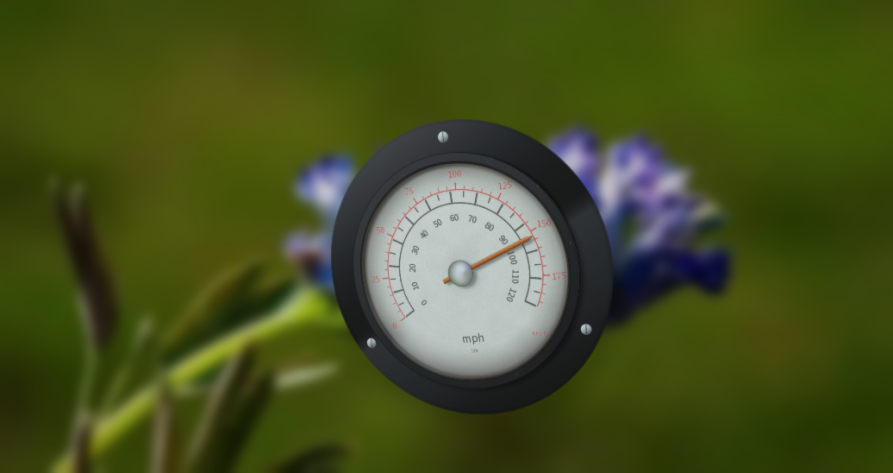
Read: 95,mph
